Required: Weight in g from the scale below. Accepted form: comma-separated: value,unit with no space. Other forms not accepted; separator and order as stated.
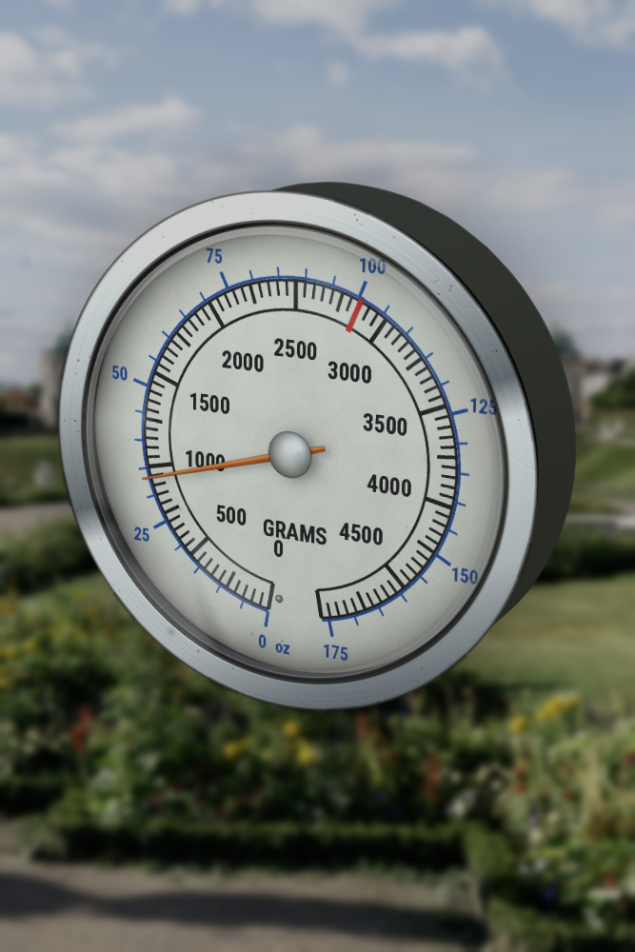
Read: 950,g
